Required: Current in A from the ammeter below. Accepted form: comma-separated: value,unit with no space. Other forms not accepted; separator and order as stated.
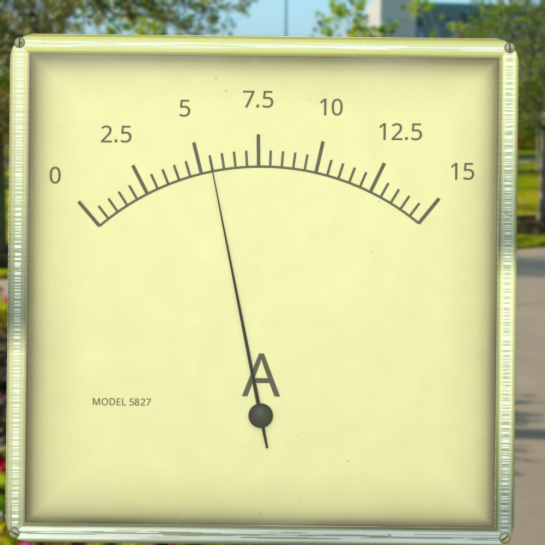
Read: 5.5,A
